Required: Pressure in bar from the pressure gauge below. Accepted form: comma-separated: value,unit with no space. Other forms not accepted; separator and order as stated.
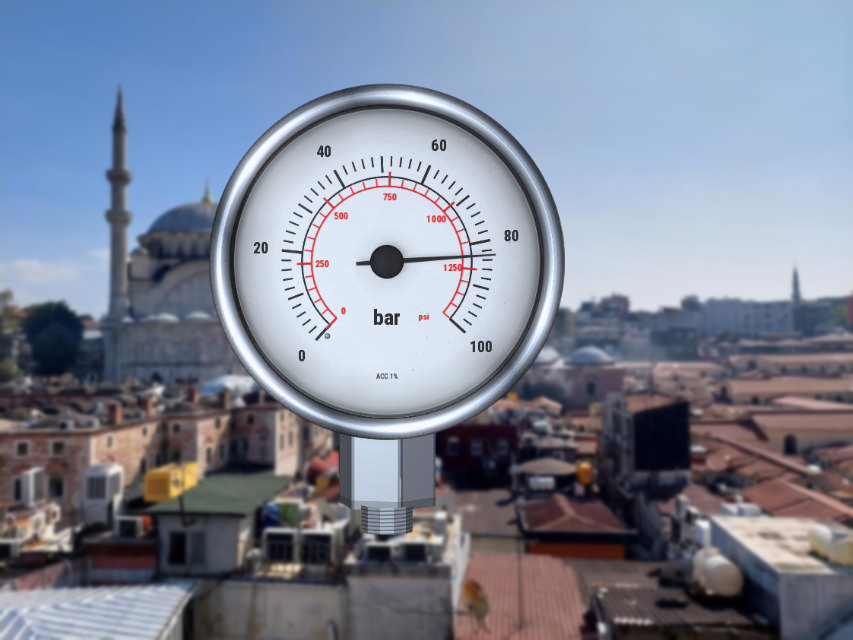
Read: 83,bar
